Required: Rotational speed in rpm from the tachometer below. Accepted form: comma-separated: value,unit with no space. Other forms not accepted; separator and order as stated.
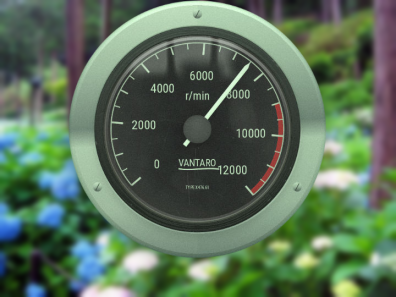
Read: 7500,rpm
